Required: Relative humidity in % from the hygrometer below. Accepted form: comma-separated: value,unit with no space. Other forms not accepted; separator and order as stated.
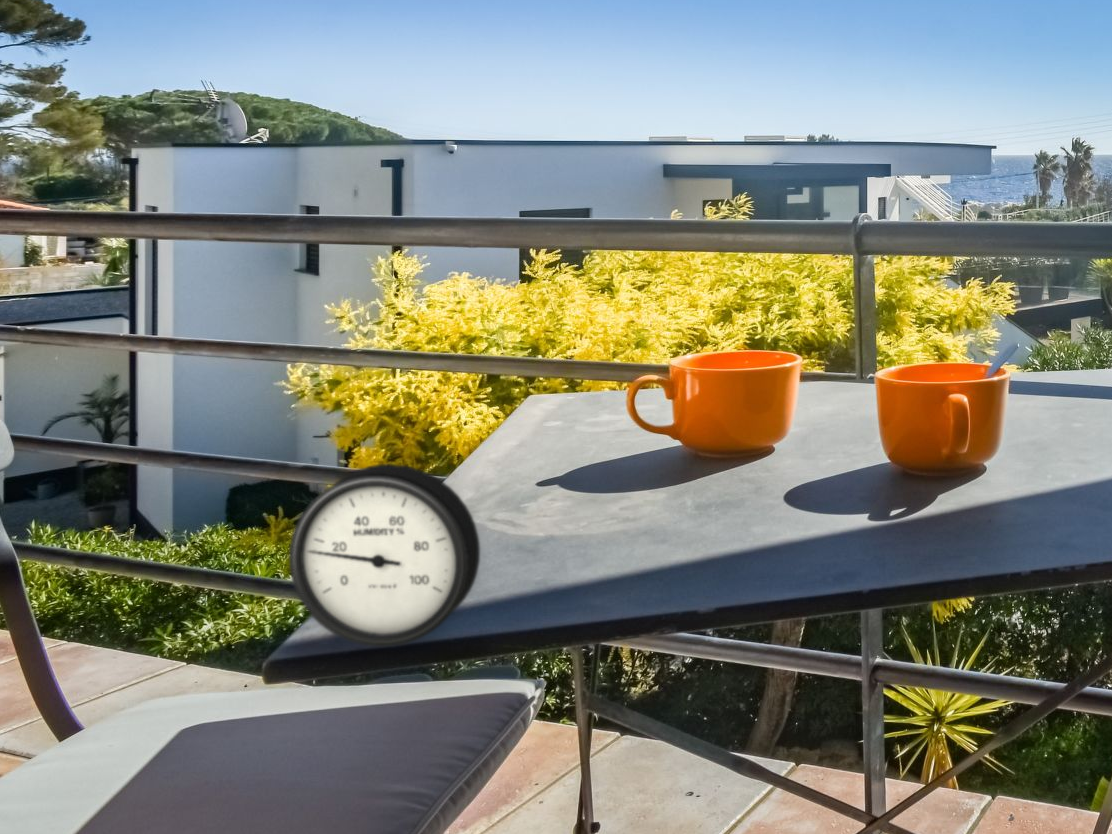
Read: 16,%
